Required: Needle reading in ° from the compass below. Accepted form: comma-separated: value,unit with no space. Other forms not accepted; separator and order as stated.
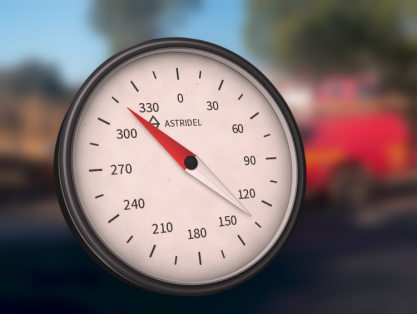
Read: 315,°
